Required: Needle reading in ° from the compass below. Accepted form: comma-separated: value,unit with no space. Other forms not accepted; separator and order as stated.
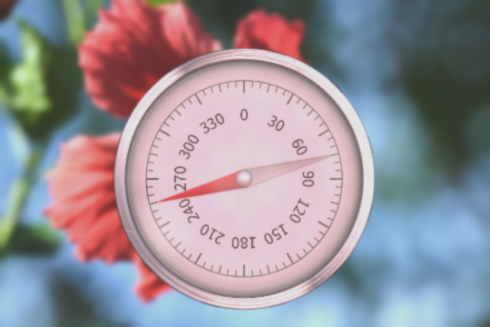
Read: 255,°
